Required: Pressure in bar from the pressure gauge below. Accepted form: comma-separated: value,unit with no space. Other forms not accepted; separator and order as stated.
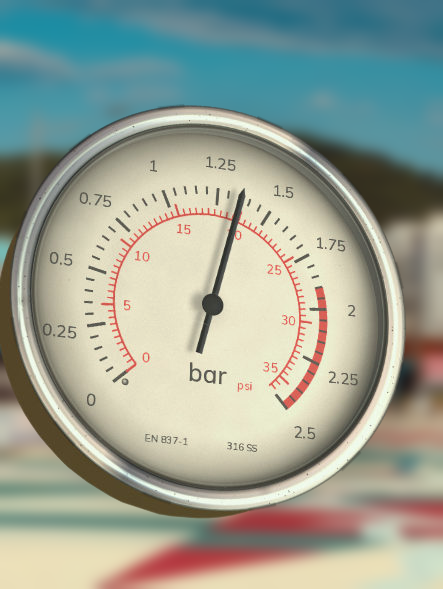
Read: 1.35,bar
